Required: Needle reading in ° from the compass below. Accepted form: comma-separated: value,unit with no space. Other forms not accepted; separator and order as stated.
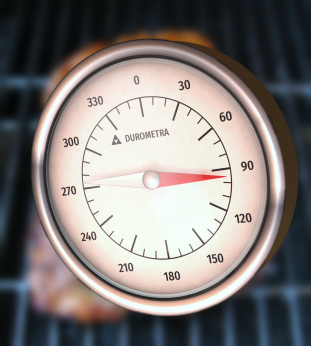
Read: 95,°
